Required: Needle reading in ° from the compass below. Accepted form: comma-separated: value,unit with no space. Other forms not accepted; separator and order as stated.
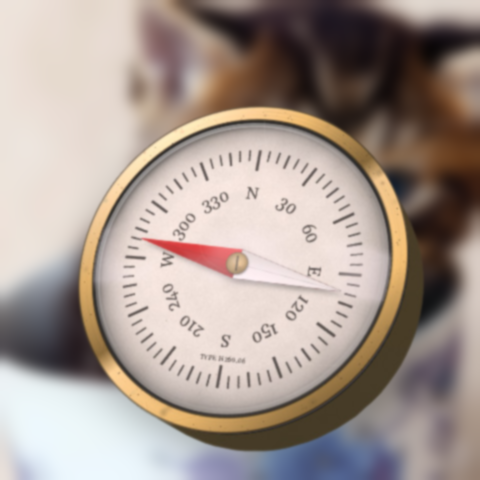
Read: 280,°
